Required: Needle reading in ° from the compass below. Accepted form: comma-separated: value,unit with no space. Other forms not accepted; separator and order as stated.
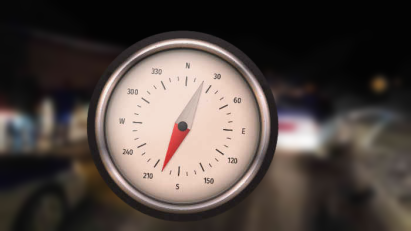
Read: 200,°
